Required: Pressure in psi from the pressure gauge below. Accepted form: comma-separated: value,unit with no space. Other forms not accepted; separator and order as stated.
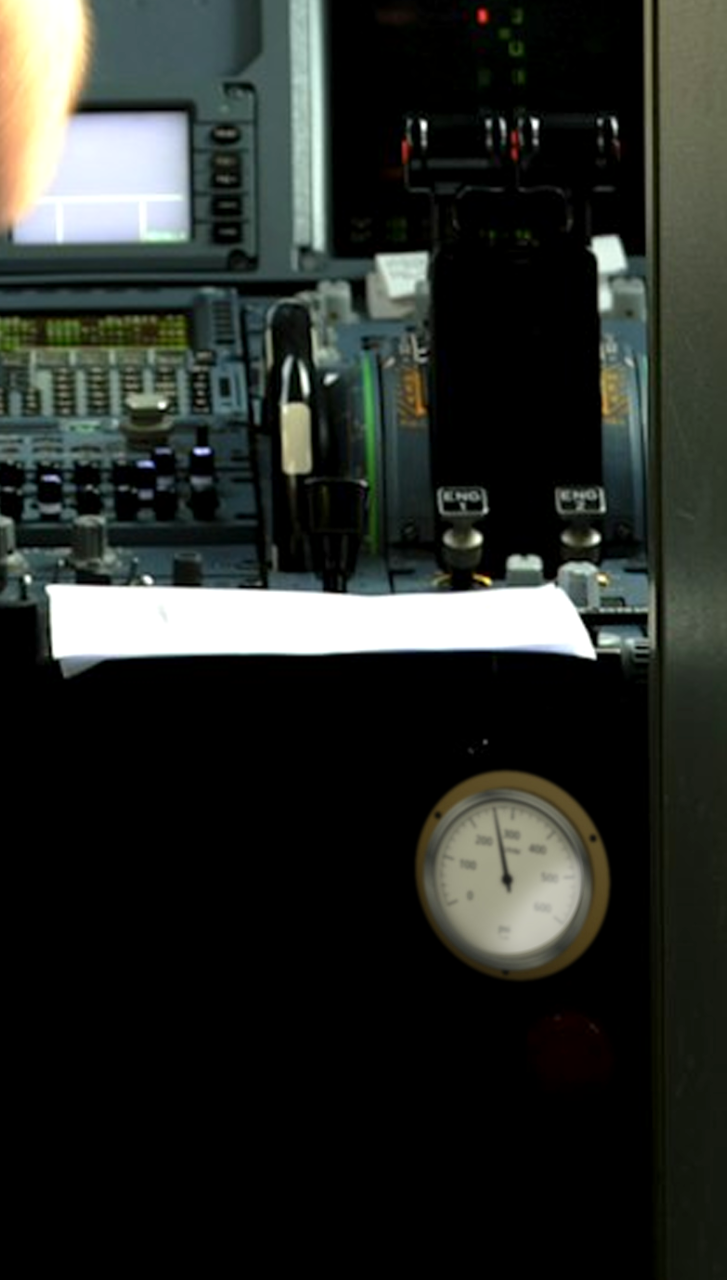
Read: 260,psi
